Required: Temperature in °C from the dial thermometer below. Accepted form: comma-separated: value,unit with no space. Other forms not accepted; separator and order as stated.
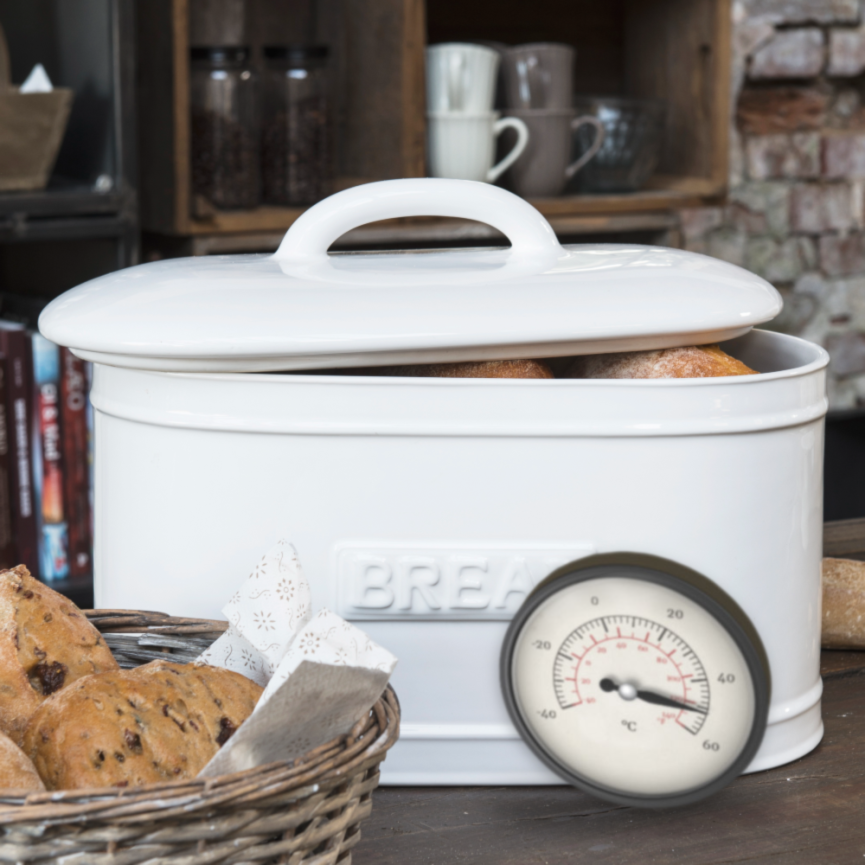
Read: 50,°C
